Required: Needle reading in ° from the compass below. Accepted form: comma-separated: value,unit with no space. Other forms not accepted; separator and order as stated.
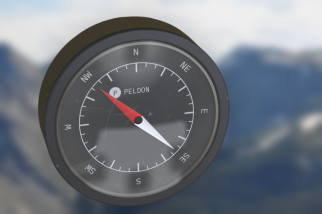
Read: 315,°
